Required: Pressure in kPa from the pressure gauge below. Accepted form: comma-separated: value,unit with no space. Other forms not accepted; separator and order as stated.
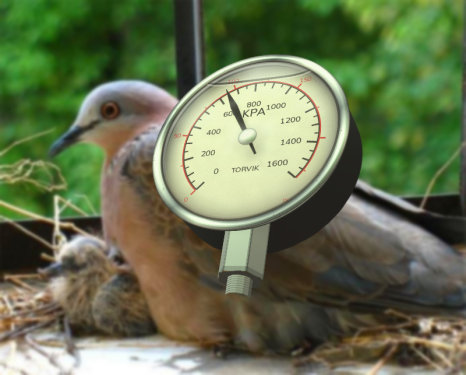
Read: 650,kPa
